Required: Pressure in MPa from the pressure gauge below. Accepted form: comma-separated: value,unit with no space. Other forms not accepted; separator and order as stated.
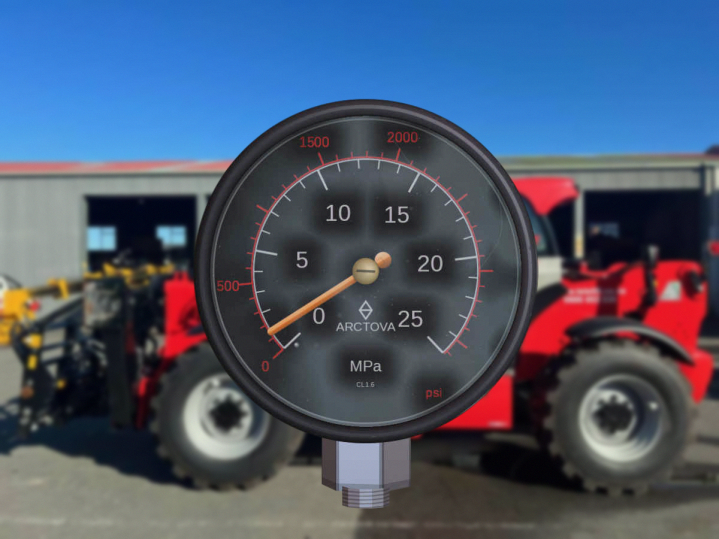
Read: 1,MPa
